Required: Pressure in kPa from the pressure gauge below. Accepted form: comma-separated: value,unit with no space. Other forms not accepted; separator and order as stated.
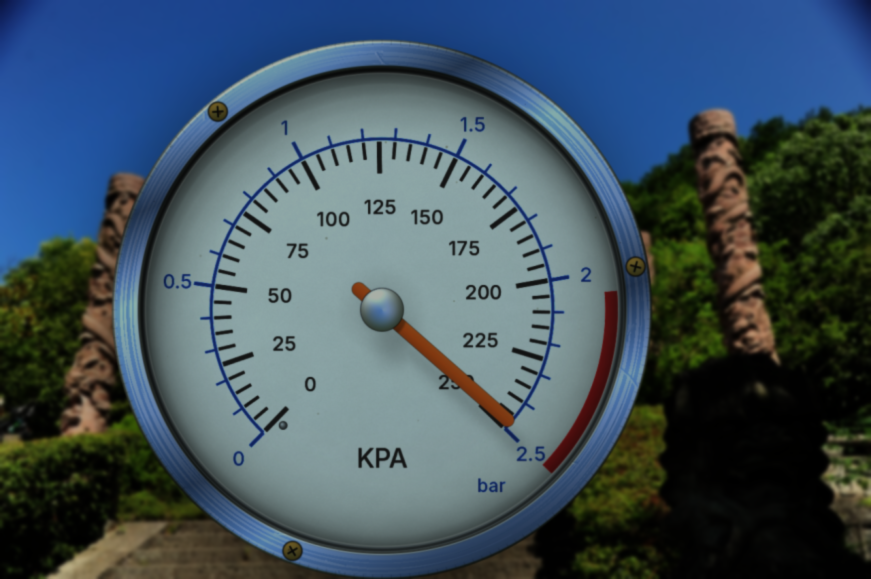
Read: 247.5,kPa
